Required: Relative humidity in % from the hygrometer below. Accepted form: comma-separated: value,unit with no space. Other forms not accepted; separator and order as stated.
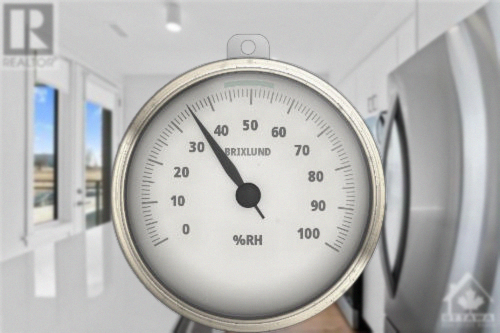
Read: 35,%
